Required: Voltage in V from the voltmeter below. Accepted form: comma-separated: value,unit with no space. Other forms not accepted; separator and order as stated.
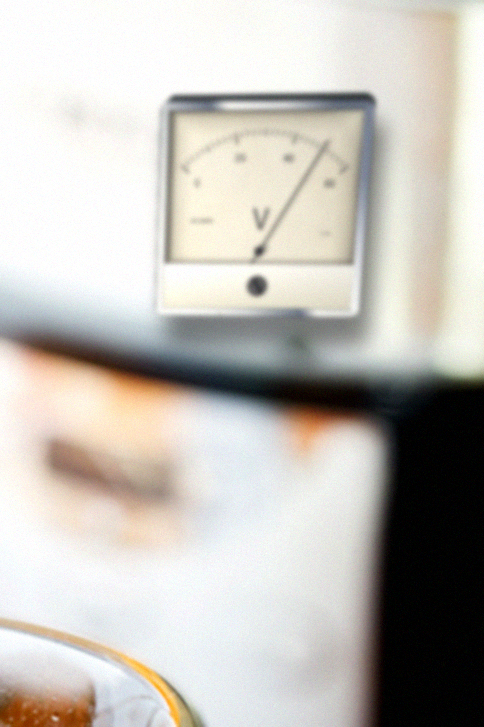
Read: 50,V
